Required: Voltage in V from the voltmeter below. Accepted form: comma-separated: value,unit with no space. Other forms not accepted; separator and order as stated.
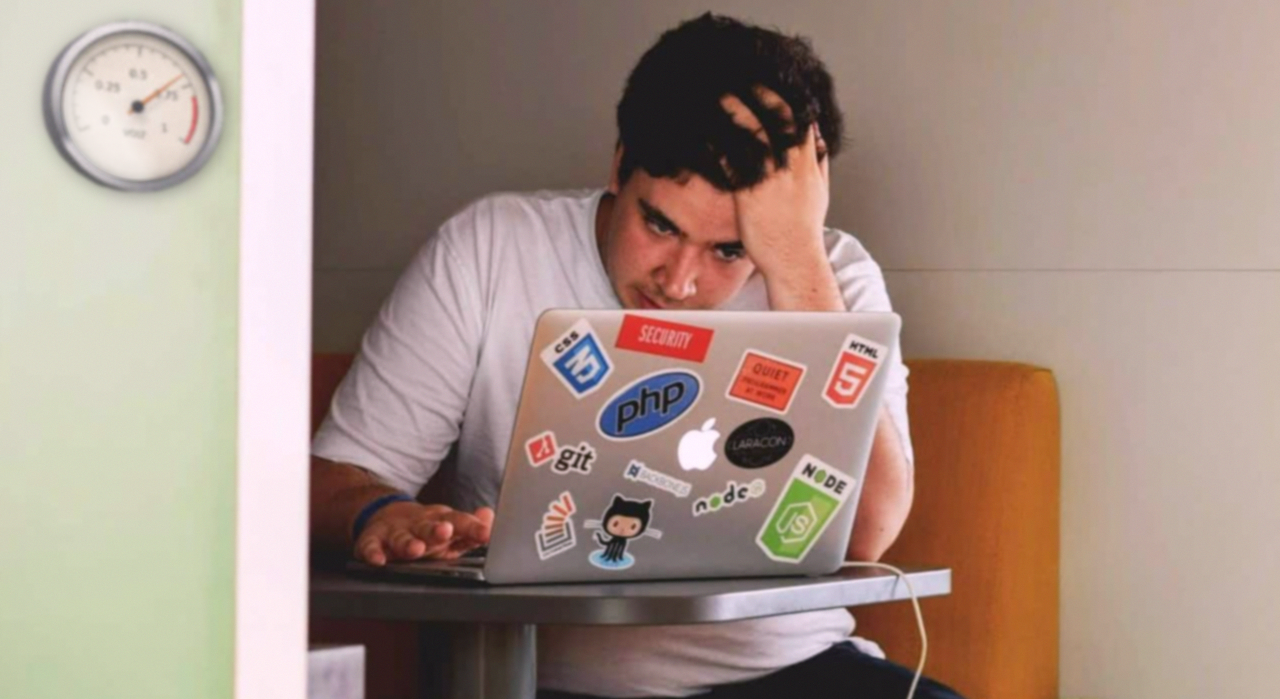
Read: 0.7,V
